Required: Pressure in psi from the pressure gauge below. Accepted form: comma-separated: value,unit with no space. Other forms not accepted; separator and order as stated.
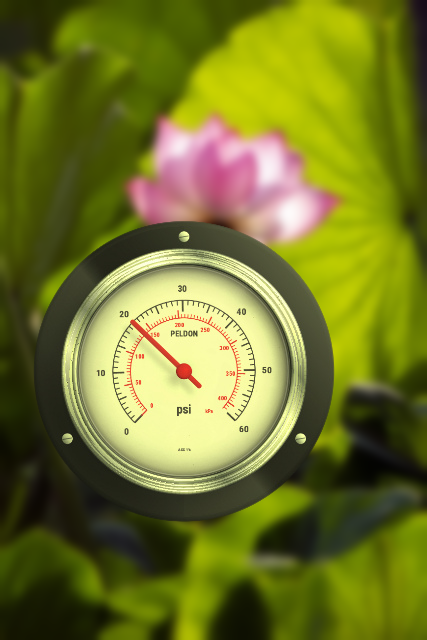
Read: 20,psi
